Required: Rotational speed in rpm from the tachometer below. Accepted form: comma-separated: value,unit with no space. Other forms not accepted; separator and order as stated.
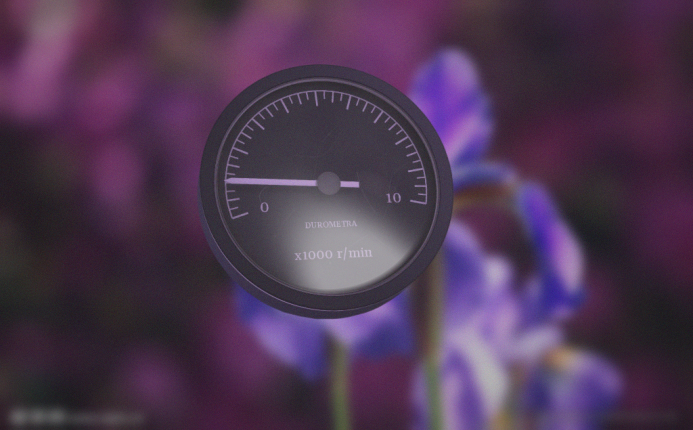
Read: 1000,rpm
